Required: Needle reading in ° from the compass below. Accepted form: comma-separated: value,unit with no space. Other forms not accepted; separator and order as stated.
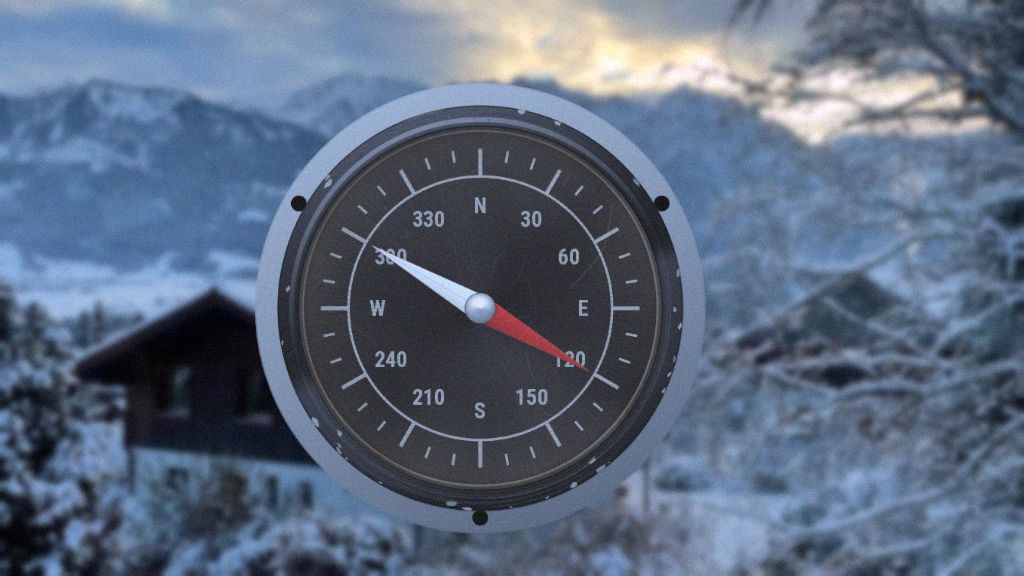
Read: 120,°
